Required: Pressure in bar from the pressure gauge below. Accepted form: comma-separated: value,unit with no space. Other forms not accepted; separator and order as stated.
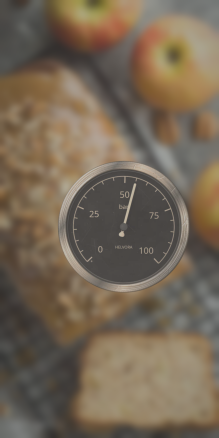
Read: 55,bar
